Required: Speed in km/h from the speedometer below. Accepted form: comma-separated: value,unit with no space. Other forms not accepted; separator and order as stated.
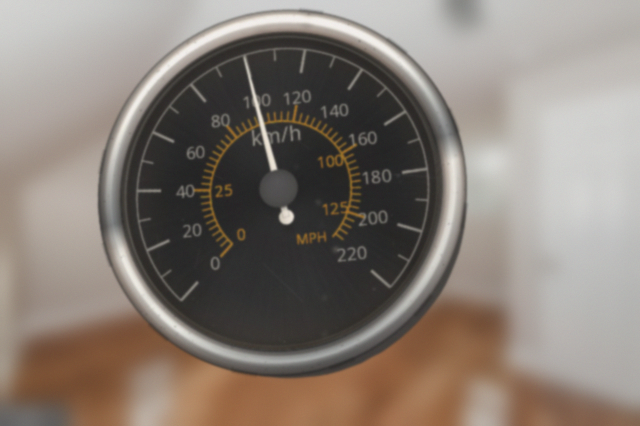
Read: 100,km/h
